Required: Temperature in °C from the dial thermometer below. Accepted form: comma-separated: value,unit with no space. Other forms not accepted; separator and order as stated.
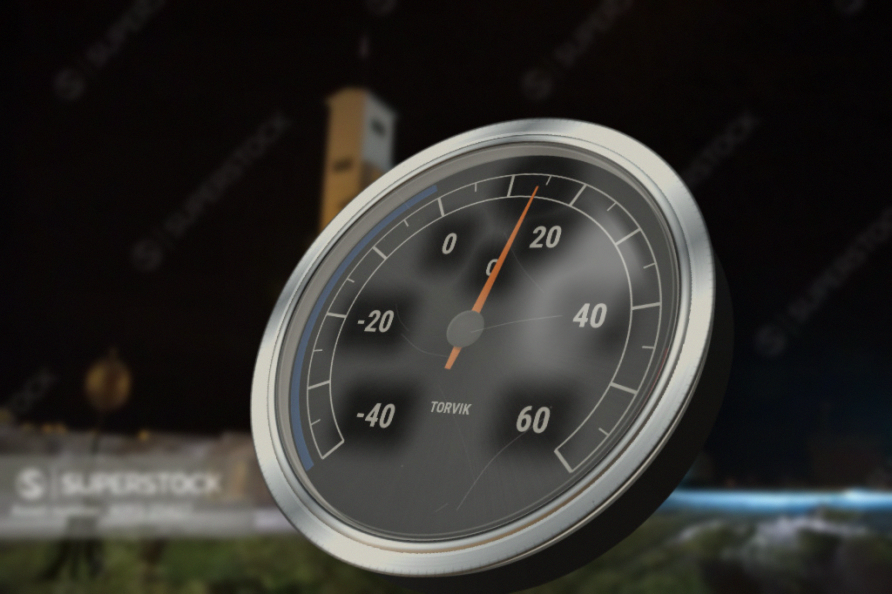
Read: 15,°C
